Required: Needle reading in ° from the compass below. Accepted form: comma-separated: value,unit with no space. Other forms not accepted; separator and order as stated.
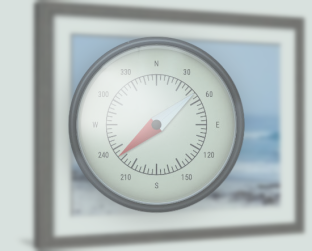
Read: 230,°
